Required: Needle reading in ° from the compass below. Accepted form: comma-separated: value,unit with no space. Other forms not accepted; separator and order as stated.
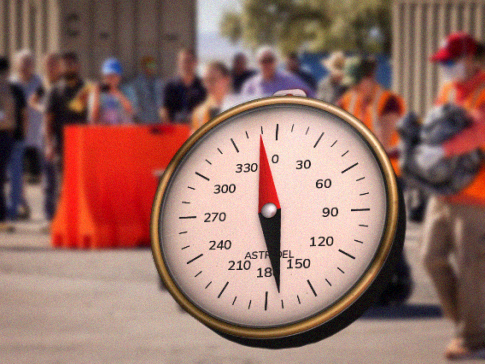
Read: 350,°
